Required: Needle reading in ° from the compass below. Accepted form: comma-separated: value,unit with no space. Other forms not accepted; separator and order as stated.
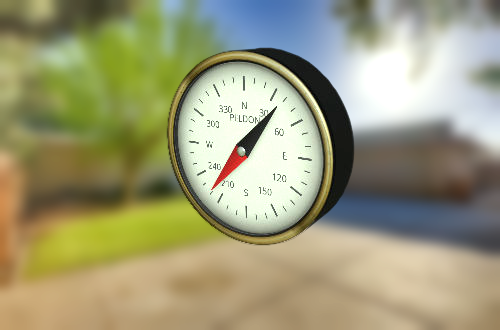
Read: 220,°
